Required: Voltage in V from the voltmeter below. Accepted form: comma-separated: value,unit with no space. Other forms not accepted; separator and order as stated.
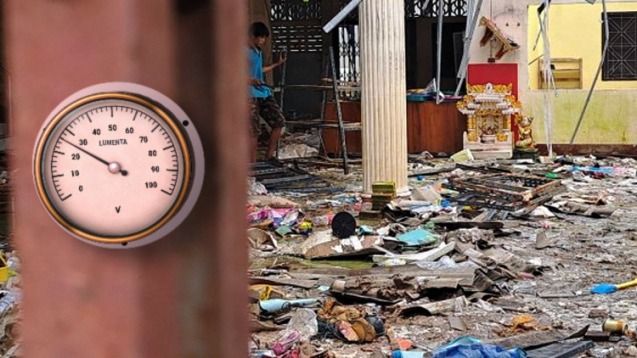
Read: 26,V
